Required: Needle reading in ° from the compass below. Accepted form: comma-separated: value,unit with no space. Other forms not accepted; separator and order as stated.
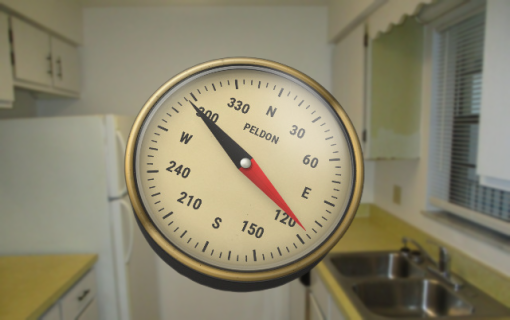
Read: 115,°
